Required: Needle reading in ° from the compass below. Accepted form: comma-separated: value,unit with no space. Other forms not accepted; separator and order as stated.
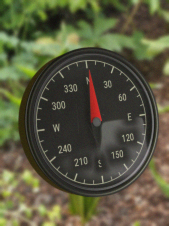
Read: 0,°
